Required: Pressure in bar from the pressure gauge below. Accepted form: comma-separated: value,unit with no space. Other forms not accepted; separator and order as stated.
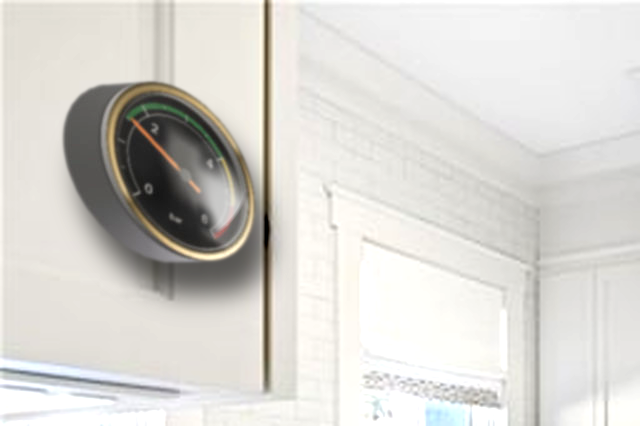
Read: 1.5,bar
